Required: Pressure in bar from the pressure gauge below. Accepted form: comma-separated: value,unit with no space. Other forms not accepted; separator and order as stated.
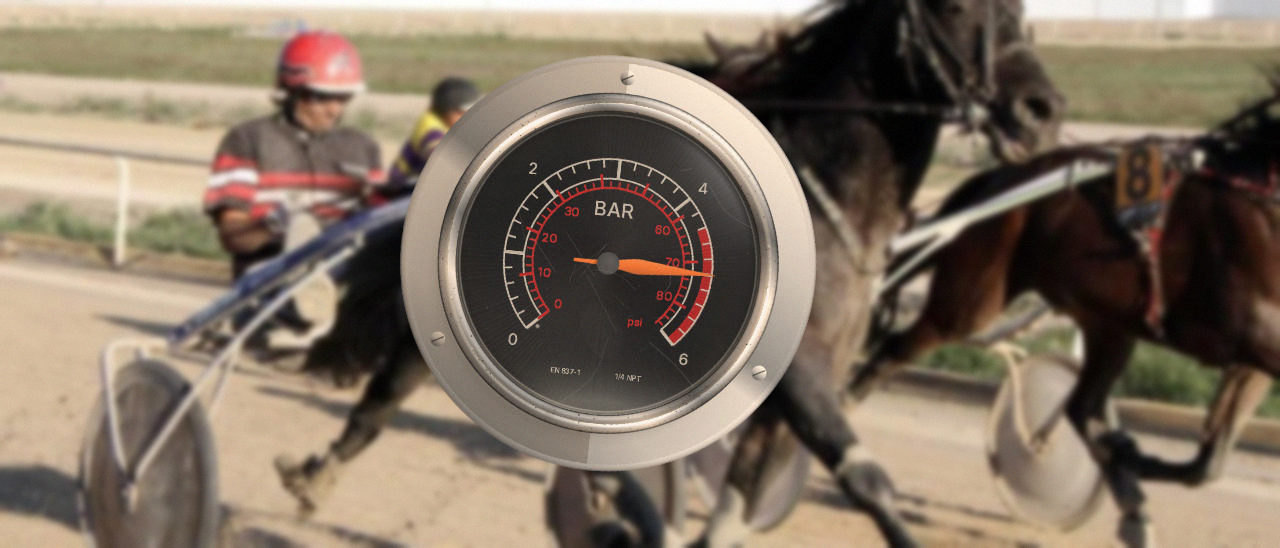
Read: 5,bar
